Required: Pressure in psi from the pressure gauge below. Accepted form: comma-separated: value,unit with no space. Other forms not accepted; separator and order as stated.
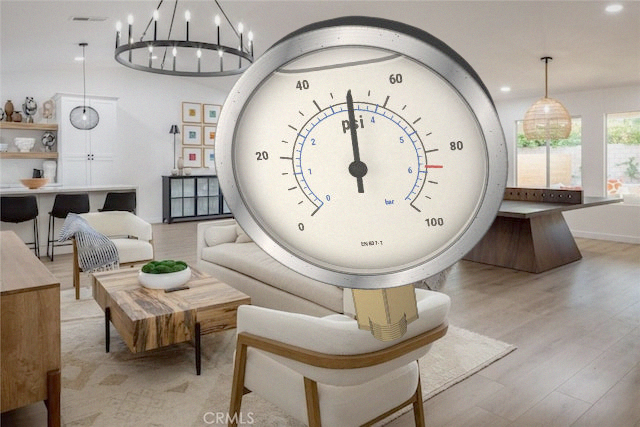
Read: 50,psi
